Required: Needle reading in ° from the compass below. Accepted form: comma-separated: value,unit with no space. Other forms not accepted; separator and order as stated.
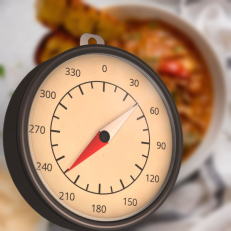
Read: 225,°
